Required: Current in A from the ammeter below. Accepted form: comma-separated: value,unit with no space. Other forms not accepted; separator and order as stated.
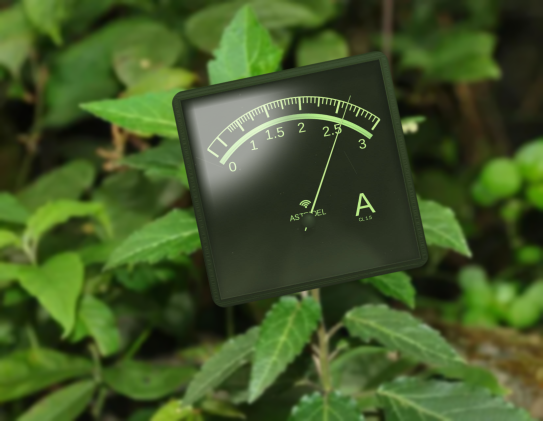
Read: 2.6,A
